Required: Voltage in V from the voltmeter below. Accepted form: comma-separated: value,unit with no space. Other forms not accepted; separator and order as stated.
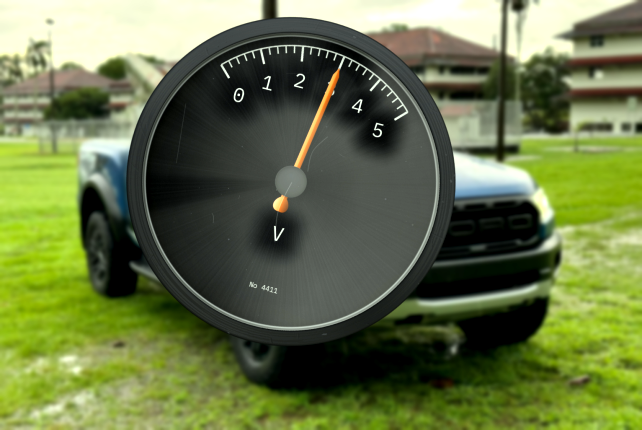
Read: 3,V
